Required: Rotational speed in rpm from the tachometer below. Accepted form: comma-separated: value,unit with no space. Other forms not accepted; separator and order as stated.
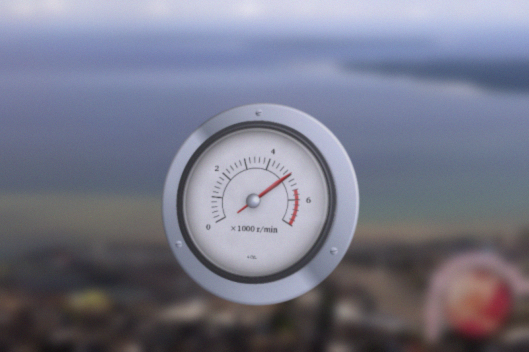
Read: 5000,rpm
